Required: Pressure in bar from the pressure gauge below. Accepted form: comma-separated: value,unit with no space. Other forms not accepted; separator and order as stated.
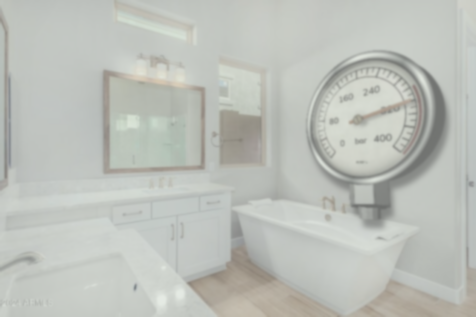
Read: 320,bar
